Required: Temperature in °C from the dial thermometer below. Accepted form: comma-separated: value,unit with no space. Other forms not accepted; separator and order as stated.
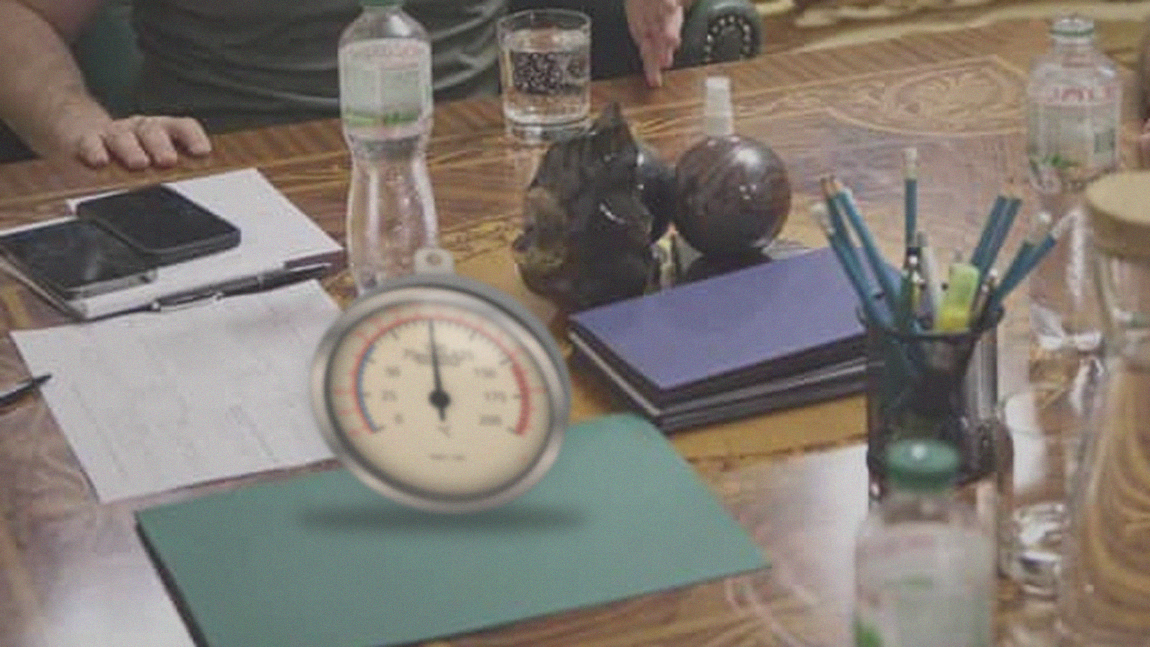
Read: 100,°C
